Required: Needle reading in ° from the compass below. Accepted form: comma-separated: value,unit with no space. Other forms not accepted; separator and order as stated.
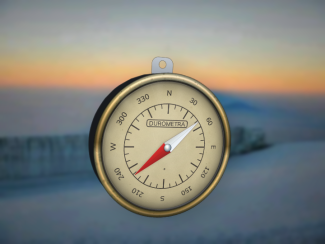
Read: 230,°
